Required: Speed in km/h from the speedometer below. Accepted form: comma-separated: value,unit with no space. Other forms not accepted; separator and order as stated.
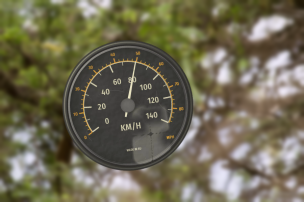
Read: 80,km/h
